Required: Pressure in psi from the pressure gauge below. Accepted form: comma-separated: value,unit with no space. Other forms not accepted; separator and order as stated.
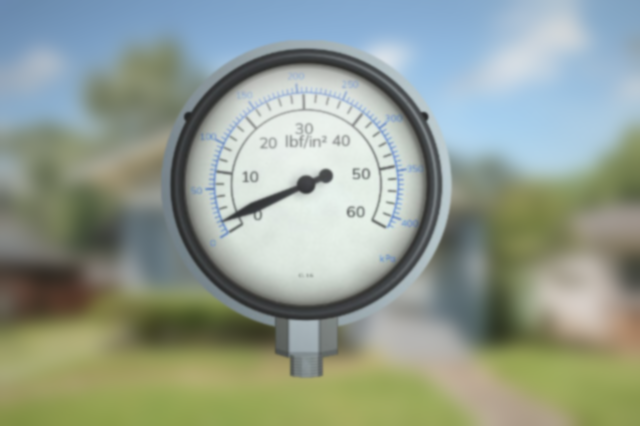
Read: 2,psi
